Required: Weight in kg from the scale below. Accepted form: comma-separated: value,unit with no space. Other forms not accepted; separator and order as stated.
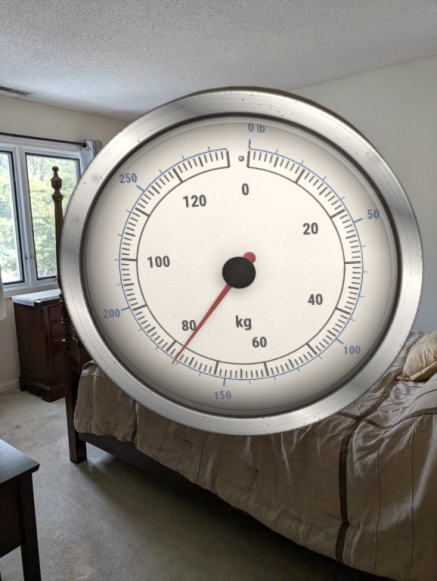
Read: 78,kg
